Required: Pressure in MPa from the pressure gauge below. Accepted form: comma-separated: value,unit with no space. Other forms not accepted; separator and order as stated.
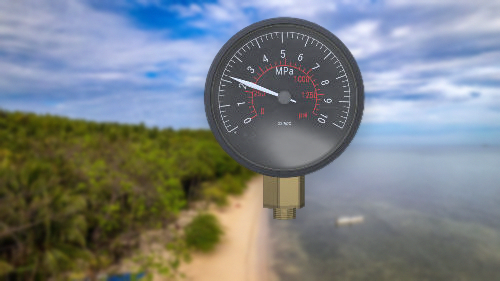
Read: 2.2,MPa
